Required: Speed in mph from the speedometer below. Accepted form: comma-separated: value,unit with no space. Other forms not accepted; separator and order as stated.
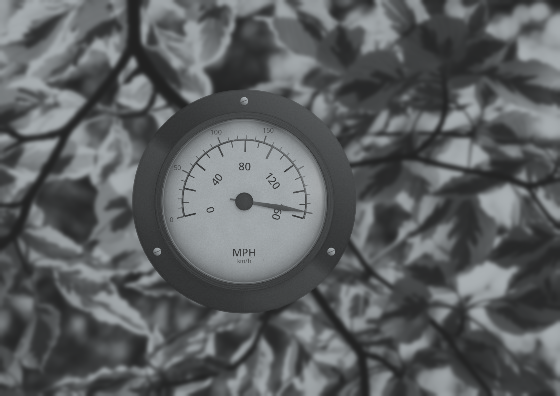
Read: 155,mph
